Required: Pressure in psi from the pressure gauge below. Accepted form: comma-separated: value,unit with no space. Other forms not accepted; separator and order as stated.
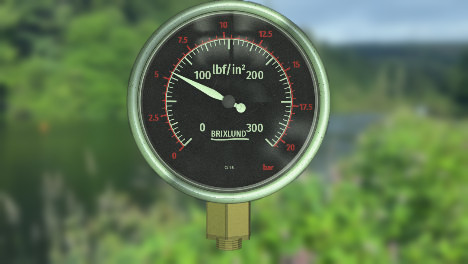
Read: 80,psi
